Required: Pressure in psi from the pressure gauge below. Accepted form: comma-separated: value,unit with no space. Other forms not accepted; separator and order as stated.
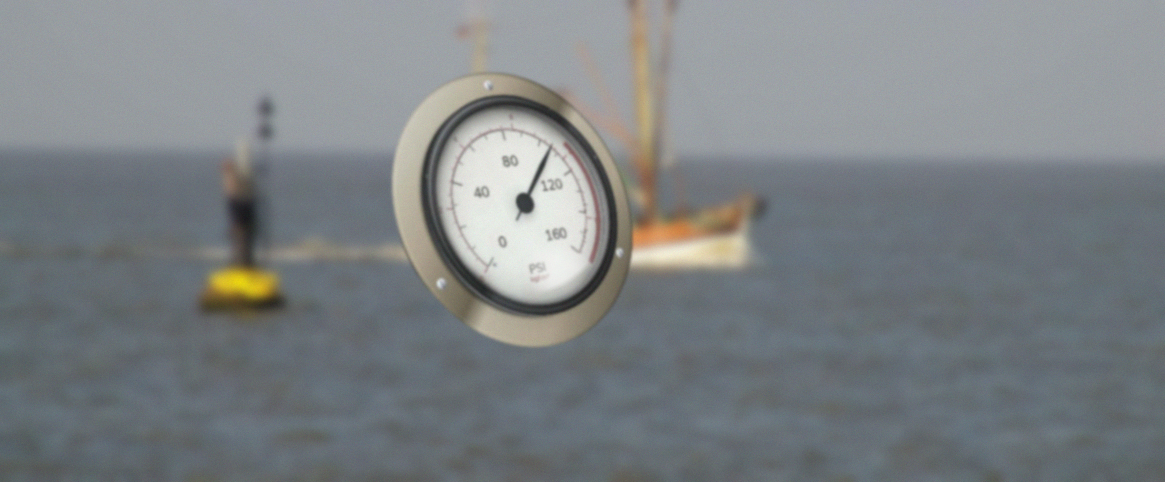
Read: 105,psi
